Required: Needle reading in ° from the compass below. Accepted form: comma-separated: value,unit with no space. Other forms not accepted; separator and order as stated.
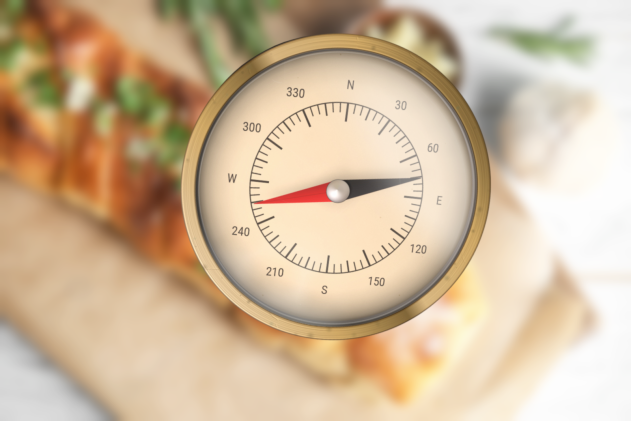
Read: 255,°
